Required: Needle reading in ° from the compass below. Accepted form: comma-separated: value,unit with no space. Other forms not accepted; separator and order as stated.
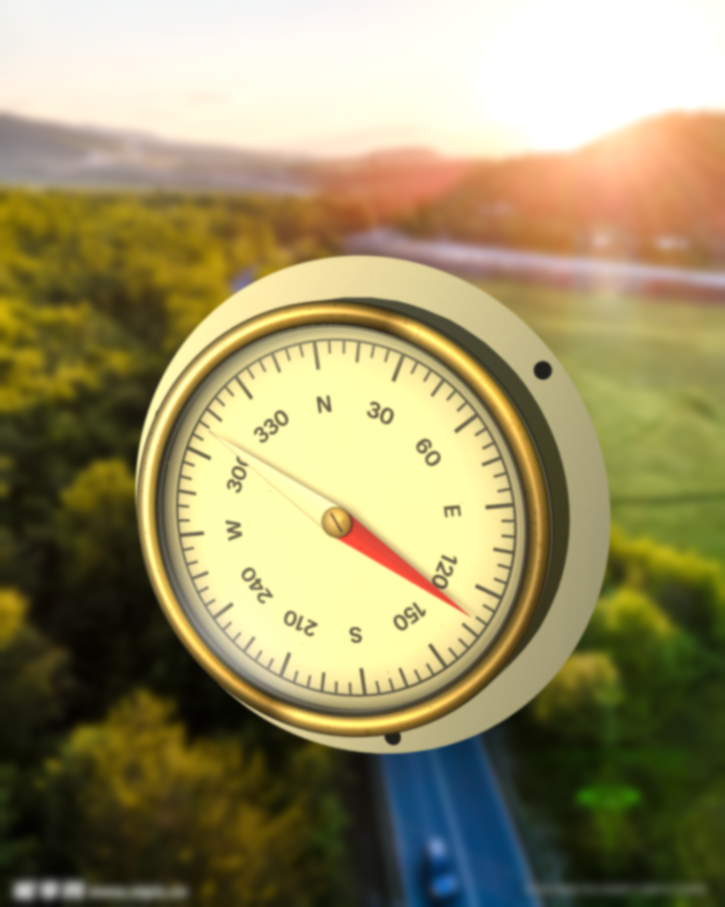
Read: 130,°
